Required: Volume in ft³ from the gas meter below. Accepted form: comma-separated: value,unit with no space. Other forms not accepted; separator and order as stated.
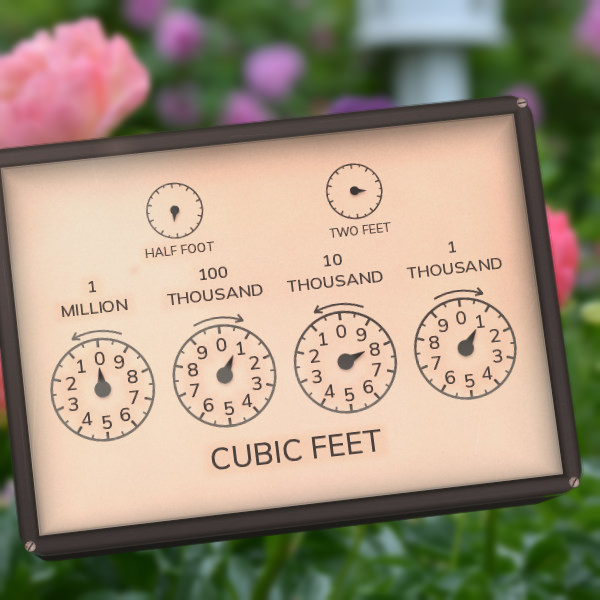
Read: 8100,ft³
